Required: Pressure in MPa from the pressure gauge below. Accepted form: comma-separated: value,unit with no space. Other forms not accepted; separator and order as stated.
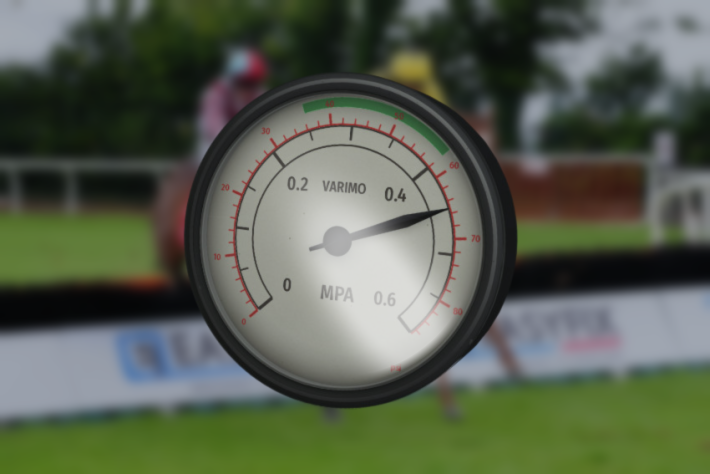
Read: 0.45,MPa
